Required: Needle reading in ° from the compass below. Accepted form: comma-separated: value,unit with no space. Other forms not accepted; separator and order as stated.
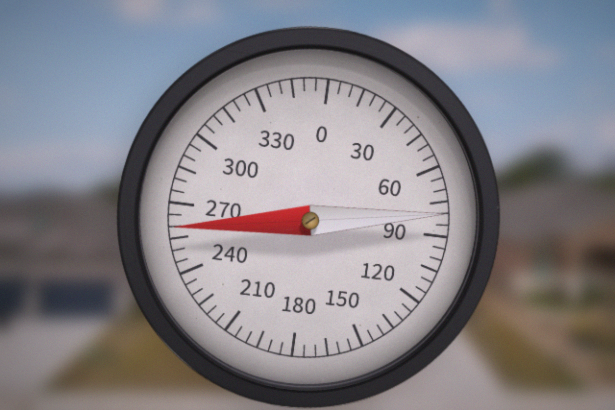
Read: 260,°
